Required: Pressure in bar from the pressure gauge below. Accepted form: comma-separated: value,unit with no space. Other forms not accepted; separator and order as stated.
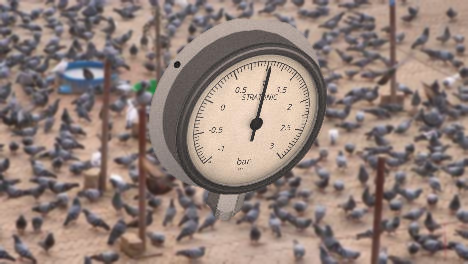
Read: 1,bar
